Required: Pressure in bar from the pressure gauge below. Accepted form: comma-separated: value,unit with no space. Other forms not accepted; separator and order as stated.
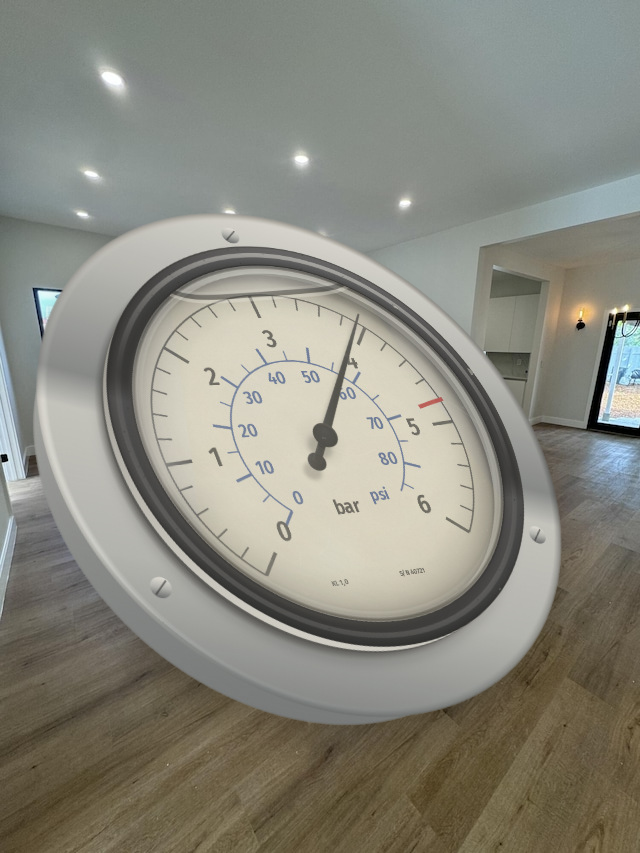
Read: 3.9,bar
